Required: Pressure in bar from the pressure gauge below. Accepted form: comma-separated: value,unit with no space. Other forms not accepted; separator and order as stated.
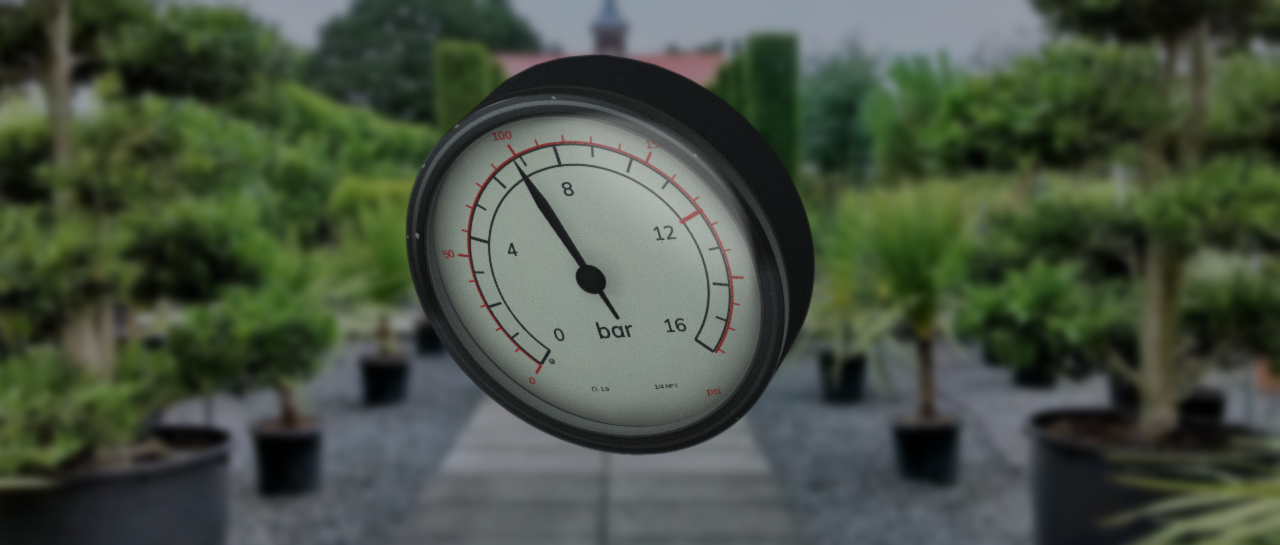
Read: 7,bar
